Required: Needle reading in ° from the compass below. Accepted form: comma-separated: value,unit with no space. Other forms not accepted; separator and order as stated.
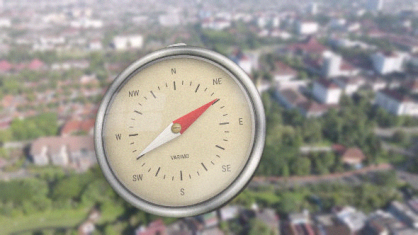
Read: 60,°
